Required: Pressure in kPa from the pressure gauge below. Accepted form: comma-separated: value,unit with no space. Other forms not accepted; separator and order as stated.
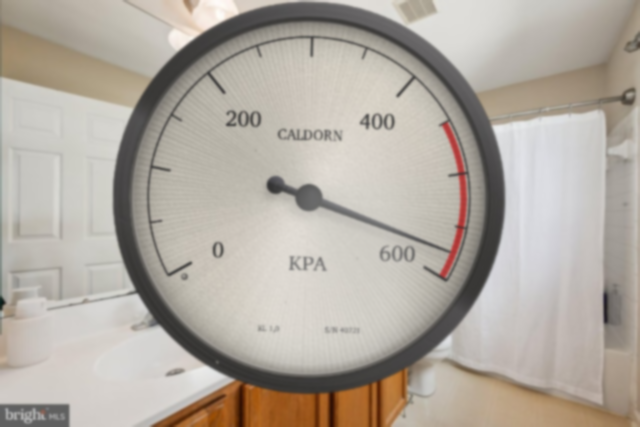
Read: 575,kPa
